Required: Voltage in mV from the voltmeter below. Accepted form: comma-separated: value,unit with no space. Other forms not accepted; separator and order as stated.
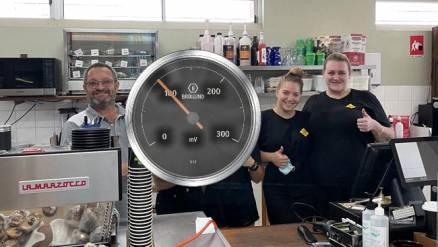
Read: 100,mV
